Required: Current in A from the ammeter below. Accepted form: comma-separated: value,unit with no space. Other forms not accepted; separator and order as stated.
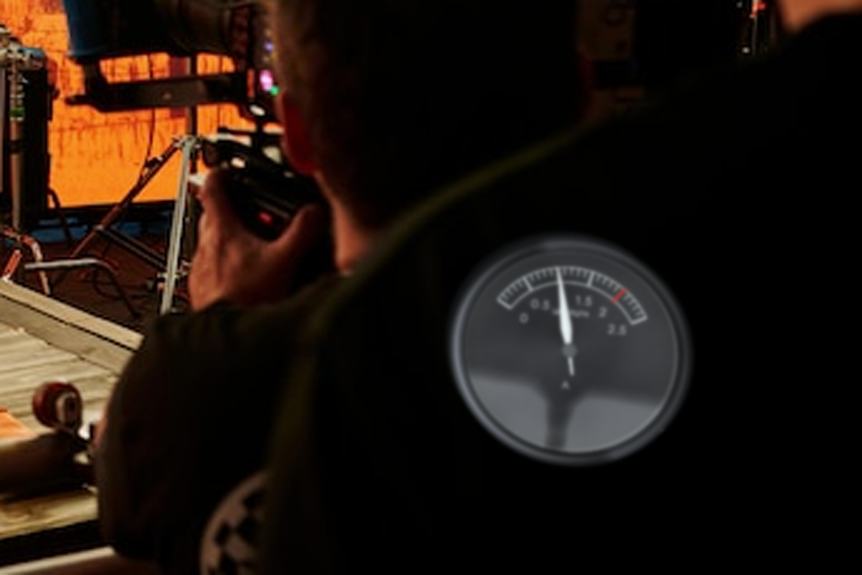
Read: 1,A
